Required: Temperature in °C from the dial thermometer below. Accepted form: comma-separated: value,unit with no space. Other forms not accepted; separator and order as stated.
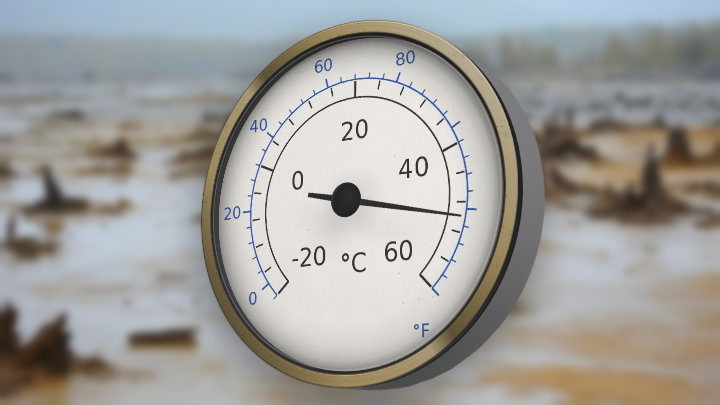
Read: 50,°C
